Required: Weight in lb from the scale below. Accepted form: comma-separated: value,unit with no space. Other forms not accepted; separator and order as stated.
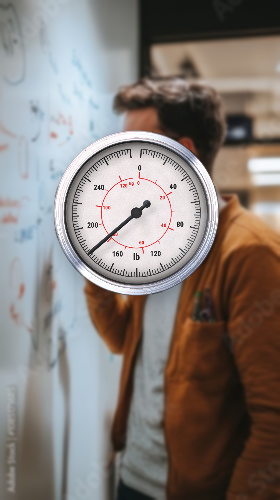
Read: 180,lb
